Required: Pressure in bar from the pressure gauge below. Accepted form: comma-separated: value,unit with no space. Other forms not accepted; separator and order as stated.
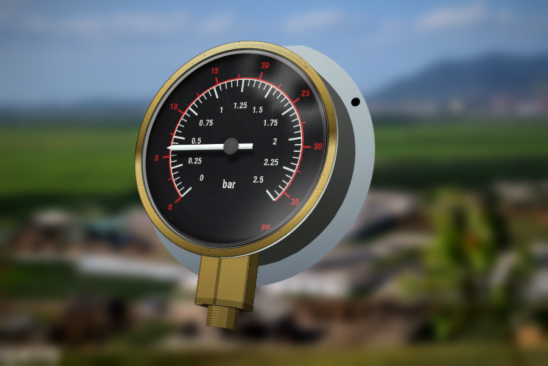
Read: 0.4,bar
